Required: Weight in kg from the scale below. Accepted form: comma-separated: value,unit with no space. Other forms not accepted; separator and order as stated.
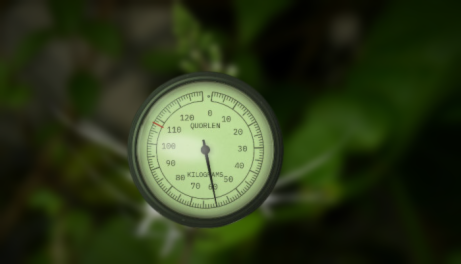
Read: 60,kg
